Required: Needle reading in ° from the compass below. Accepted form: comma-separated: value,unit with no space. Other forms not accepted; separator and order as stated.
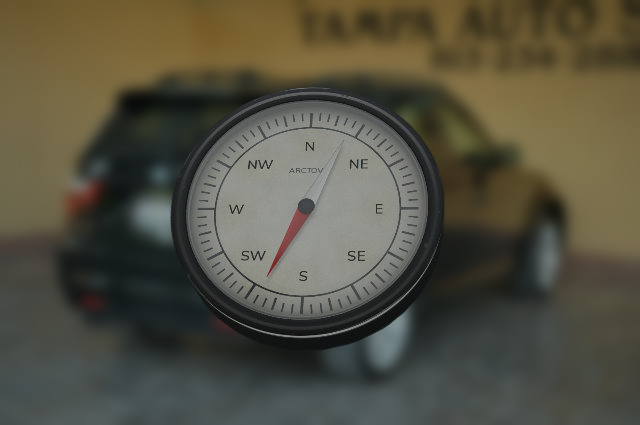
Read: 205,°
